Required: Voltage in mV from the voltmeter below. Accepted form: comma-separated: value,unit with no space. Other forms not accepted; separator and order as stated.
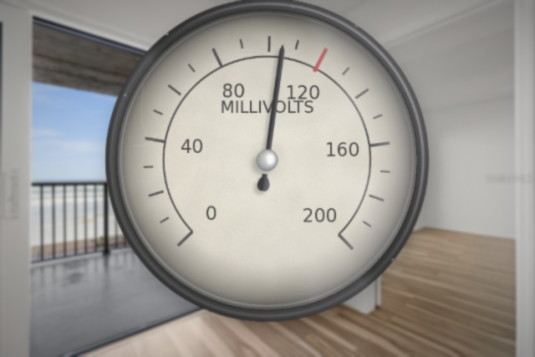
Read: 105,mV
